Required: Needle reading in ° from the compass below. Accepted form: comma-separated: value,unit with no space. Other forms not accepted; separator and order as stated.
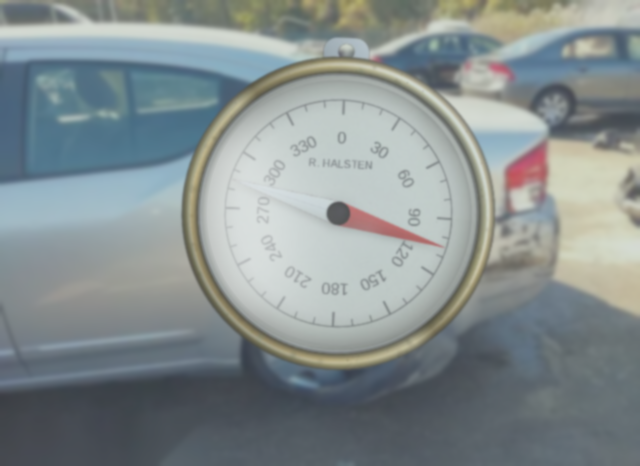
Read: 105,°
